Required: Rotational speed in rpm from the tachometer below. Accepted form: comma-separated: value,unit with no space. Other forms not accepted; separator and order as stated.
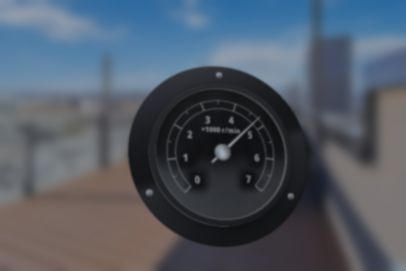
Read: 4750,rpm
